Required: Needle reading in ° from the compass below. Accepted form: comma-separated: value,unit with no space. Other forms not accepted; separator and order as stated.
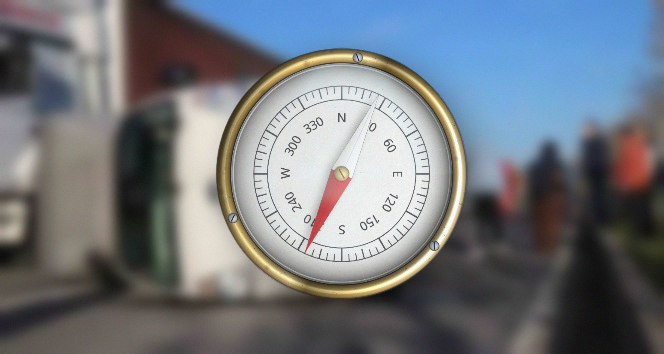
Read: 205,°
